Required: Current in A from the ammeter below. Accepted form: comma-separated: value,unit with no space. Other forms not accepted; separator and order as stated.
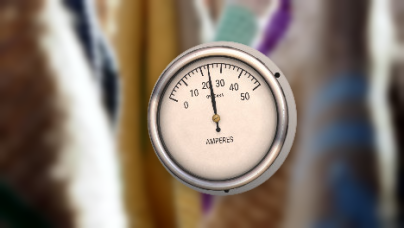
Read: 24,A
